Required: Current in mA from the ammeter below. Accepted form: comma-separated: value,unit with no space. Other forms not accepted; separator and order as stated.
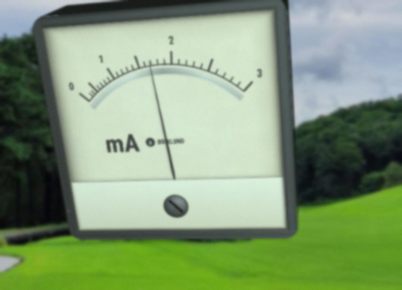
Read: 1.7,mA
